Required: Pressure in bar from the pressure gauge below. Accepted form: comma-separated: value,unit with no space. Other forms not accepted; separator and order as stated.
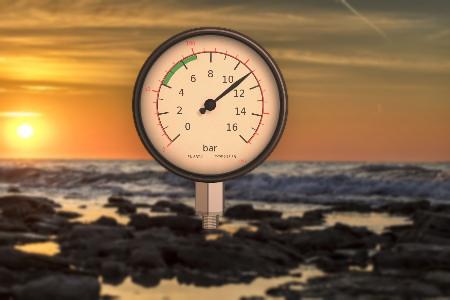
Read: 11,bar
